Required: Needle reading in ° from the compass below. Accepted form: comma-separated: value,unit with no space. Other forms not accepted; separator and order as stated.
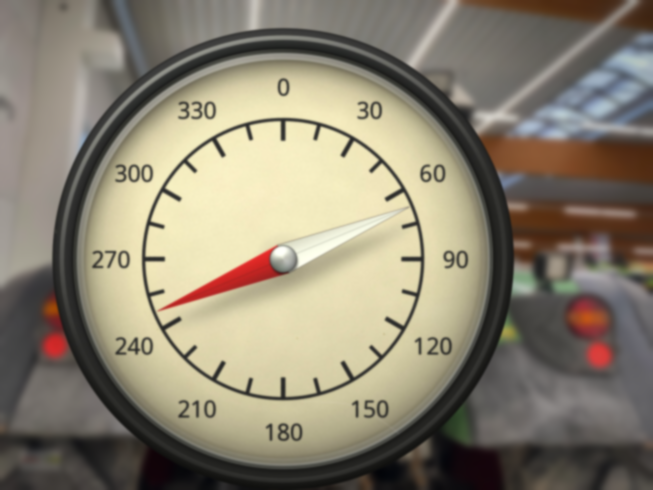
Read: 247.5,°
